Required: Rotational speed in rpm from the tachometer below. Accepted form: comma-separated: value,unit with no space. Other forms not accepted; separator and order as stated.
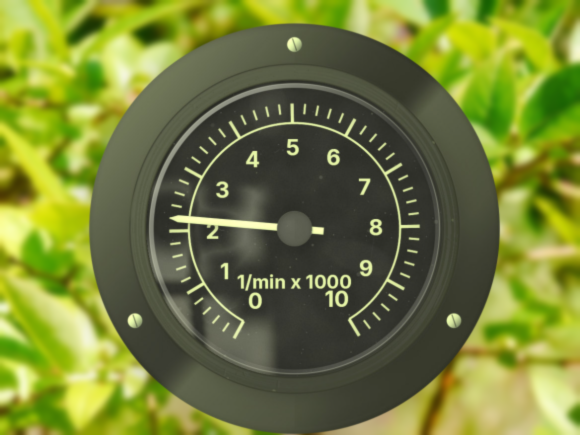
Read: 2200,rpm
